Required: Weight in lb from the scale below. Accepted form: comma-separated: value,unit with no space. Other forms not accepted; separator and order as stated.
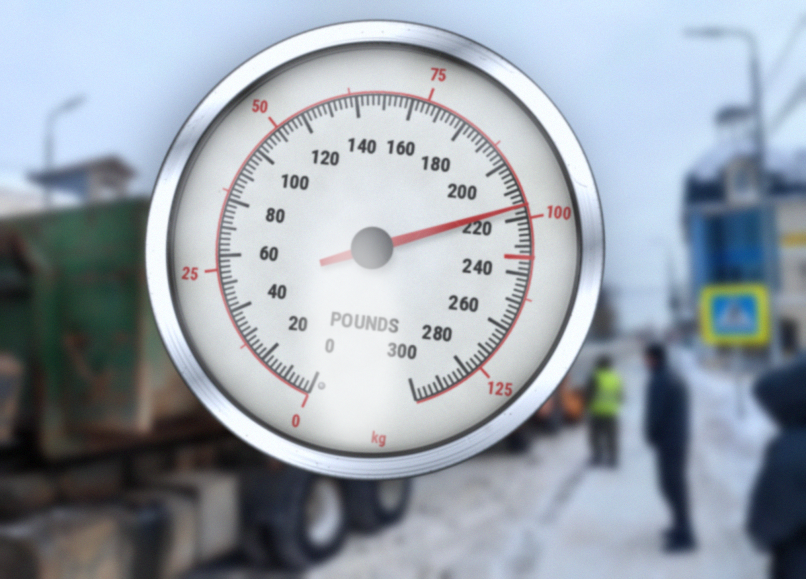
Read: 216,lb
